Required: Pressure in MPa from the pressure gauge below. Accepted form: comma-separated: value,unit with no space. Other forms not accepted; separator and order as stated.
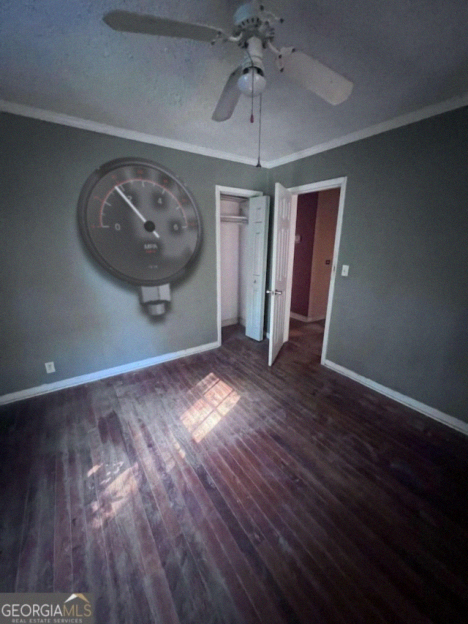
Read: 1.75,MPa
